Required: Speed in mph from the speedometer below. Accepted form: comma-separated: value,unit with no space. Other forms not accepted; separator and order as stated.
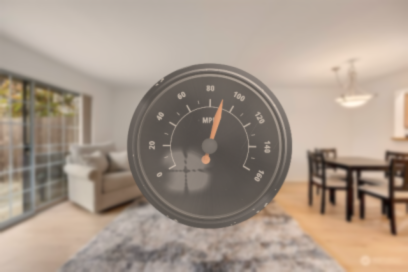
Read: 90,mph
